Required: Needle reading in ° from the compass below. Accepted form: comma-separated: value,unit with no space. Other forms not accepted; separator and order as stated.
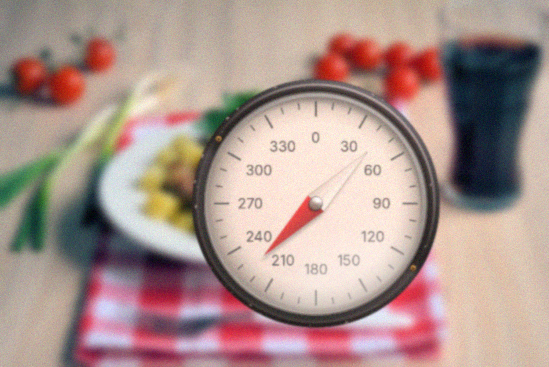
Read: 225,°
